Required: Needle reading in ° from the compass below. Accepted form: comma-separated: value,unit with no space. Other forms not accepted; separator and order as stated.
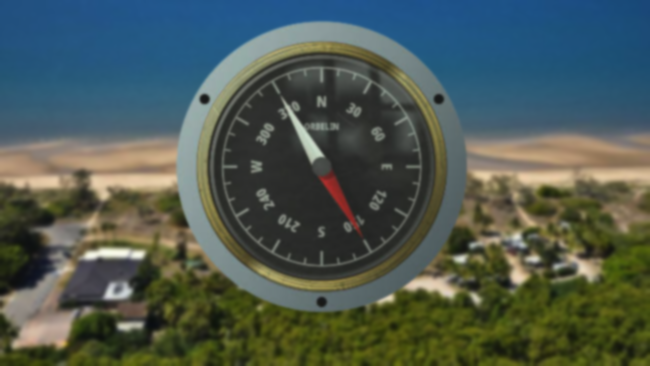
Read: 150,°
